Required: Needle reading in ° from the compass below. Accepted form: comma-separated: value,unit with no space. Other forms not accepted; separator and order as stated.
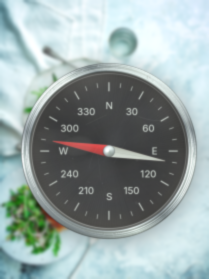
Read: 280,°
